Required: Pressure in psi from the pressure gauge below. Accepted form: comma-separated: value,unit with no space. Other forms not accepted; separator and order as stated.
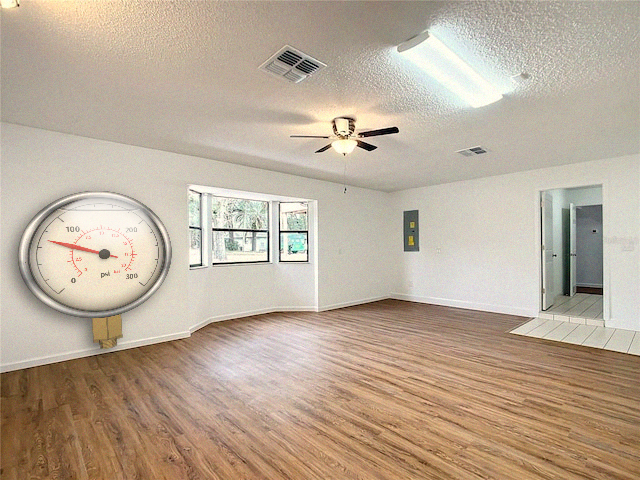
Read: 70,psi
